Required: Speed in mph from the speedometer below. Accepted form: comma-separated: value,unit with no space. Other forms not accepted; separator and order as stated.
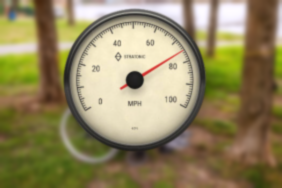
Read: 75,mph
